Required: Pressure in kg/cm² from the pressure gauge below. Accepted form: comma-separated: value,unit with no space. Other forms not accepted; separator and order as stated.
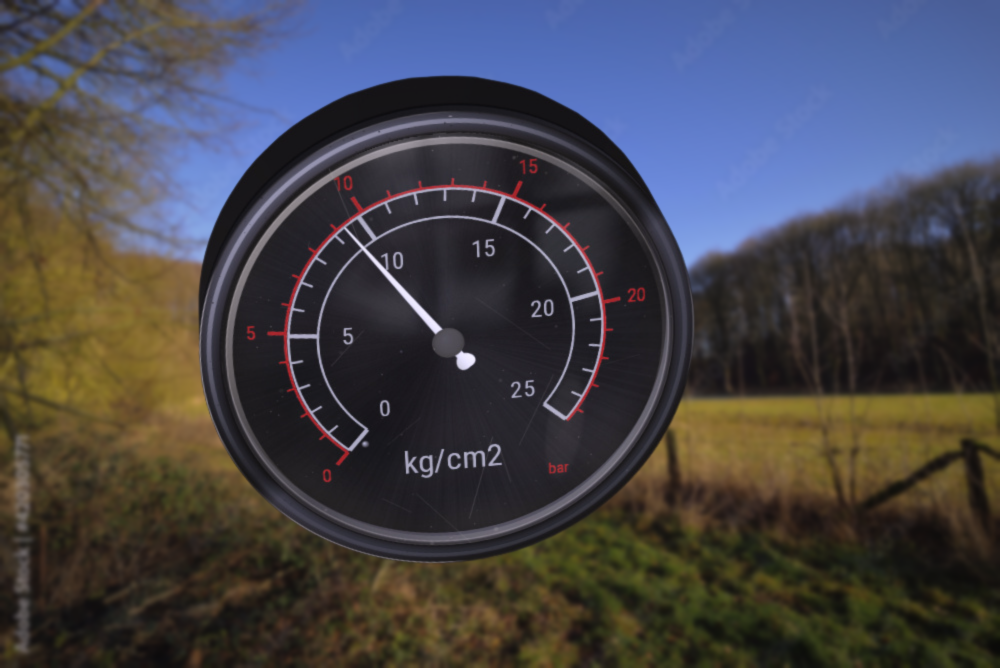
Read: 9.5,kg/cm²
